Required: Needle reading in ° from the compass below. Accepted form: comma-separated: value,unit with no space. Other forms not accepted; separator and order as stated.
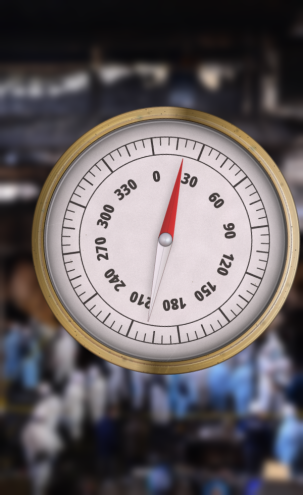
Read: 20,°
